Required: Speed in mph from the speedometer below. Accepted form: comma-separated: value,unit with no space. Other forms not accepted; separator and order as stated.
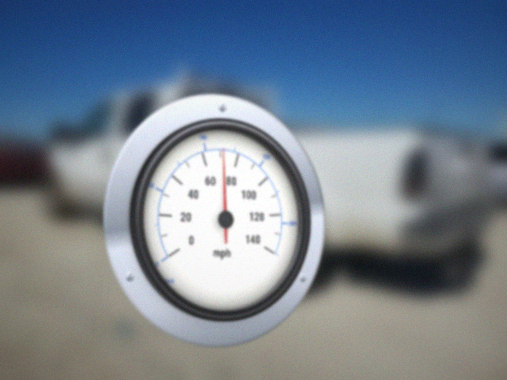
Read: 70,mph
